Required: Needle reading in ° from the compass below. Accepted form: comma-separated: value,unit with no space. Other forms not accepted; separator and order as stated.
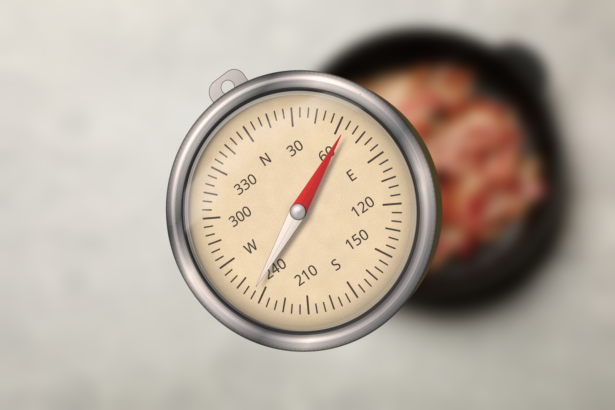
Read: 65,°
